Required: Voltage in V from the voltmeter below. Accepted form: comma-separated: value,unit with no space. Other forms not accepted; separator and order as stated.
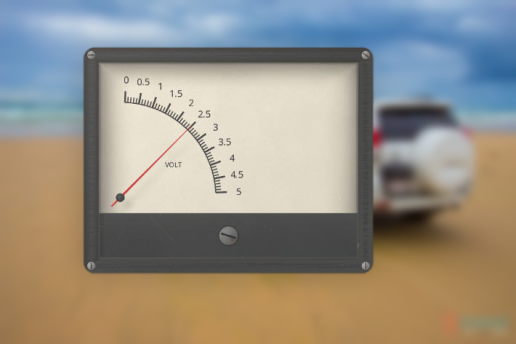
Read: 2.5,V
